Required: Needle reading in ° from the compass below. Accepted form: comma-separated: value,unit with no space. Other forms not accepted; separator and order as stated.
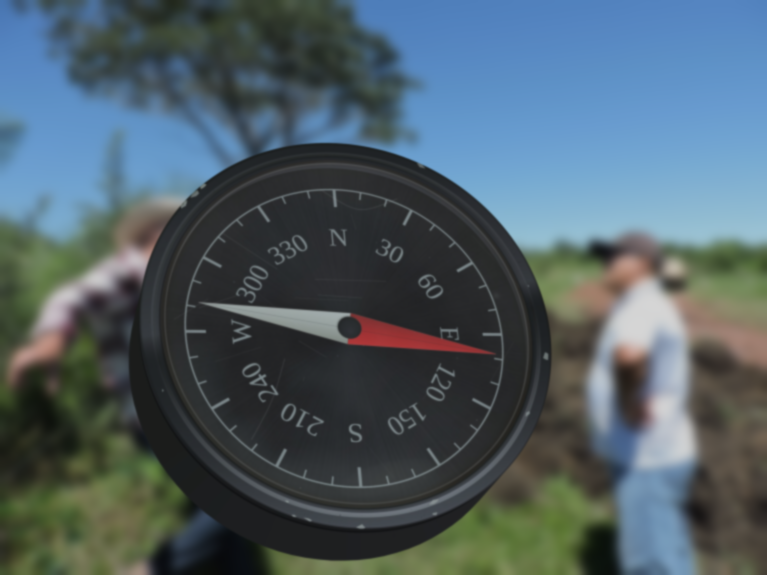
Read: 100,°
